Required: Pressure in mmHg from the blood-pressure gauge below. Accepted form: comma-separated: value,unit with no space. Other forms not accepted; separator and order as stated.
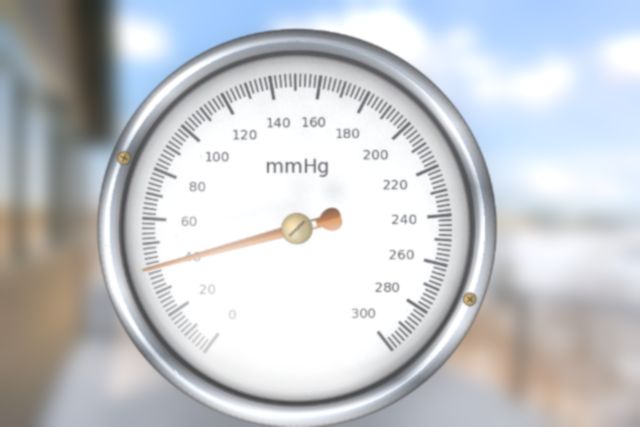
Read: 40,mmHg
